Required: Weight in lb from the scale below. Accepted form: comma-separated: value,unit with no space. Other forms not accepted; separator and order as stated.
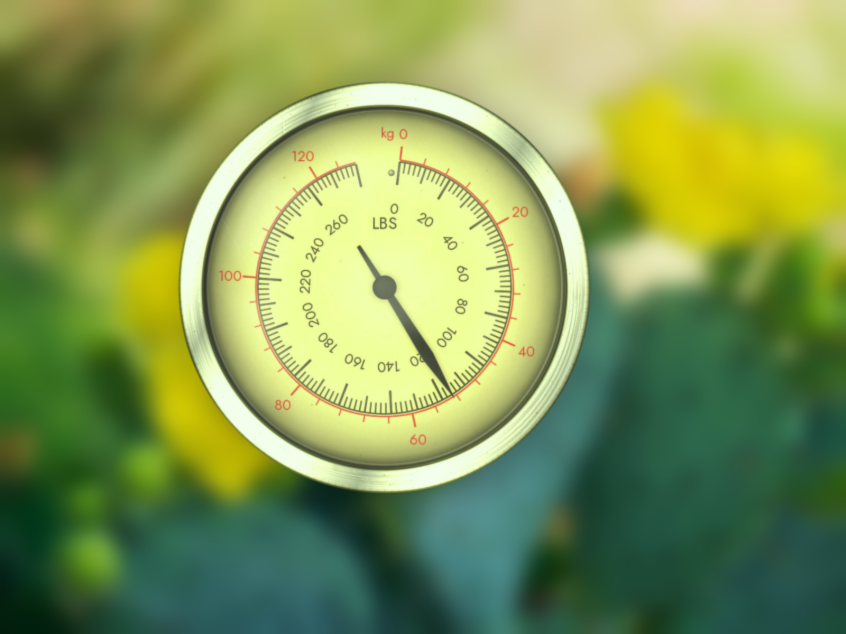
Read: 116,lb
